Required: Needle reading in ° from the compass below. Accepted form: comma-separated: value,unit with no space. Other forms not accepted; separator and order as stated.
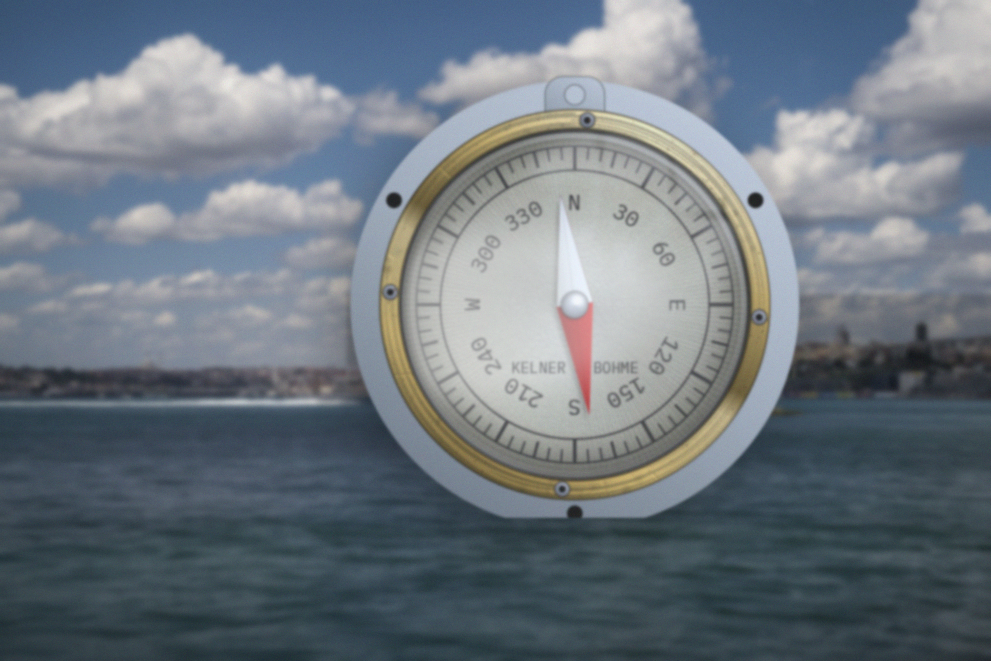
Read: 172.5,°
